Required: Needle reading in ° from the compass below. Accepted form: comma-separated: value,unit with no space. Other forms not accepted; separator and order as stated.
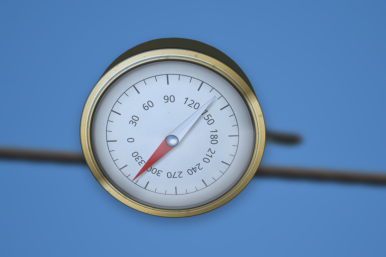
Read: 315,°
